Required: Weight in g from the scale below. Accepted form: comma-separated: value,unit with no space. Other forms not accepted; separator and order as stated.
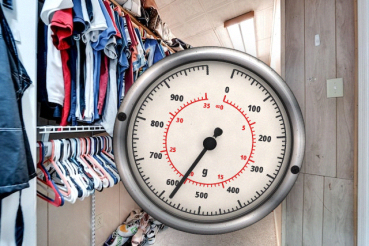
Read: 580,g
